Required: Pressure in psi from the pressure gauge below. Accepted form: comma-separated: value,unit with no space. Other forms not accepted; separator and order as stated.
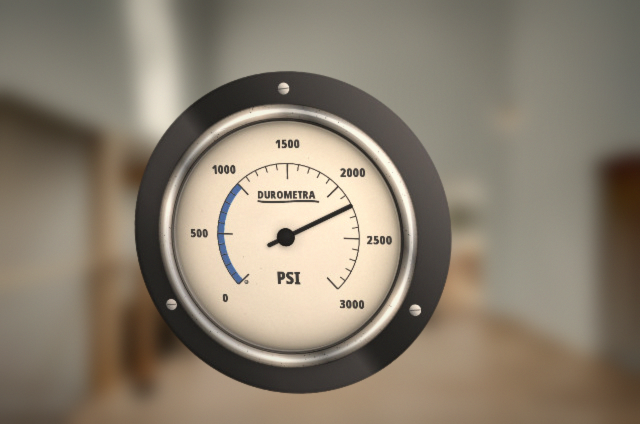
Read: 2200,psi
